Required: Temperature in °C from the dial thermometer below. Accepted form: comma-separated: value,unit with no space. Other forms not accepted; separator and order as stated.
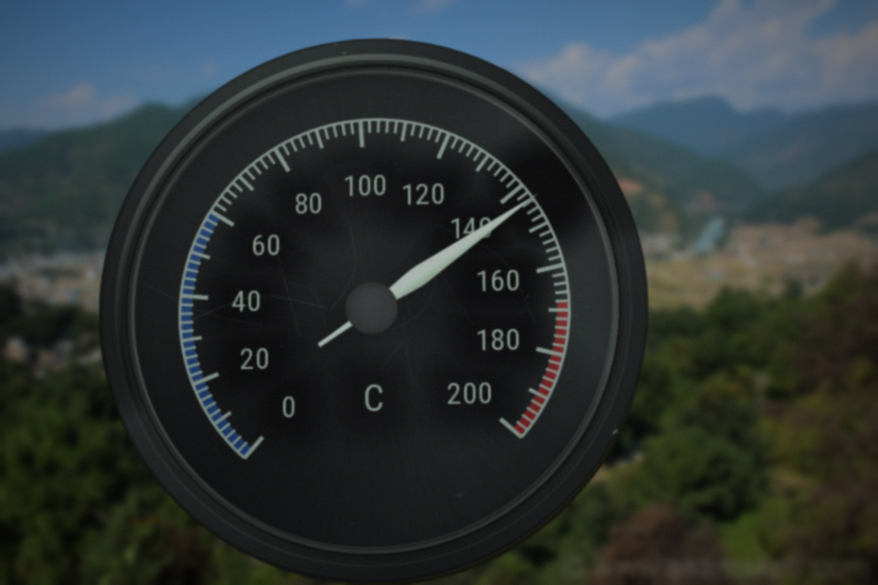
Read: 144,°C
